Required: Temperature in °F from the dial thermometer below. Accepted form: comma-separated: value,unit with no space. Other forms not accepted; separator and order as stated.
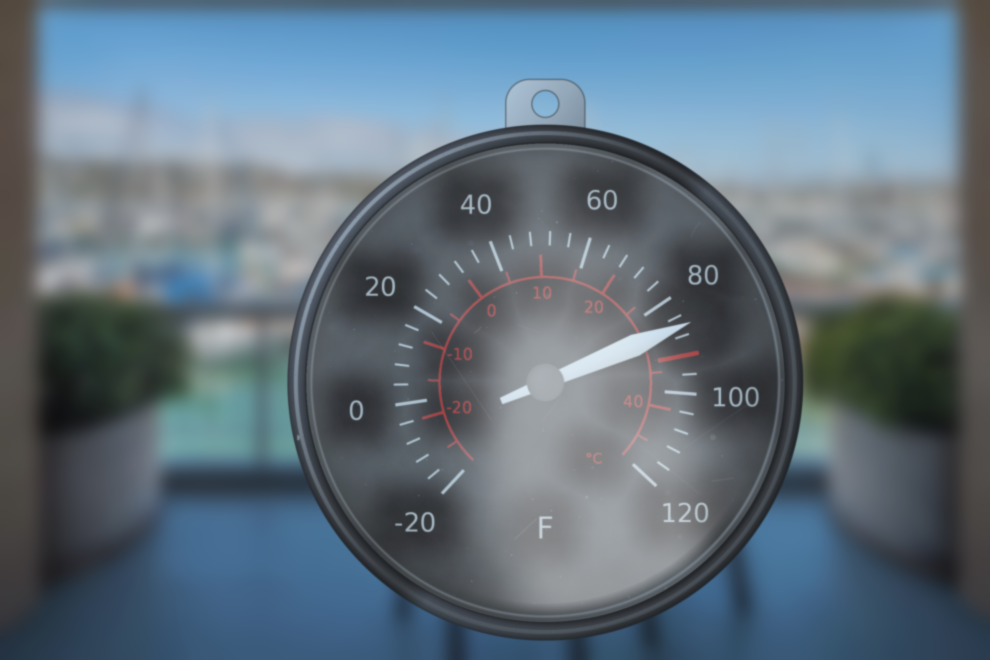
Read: 86,°F
